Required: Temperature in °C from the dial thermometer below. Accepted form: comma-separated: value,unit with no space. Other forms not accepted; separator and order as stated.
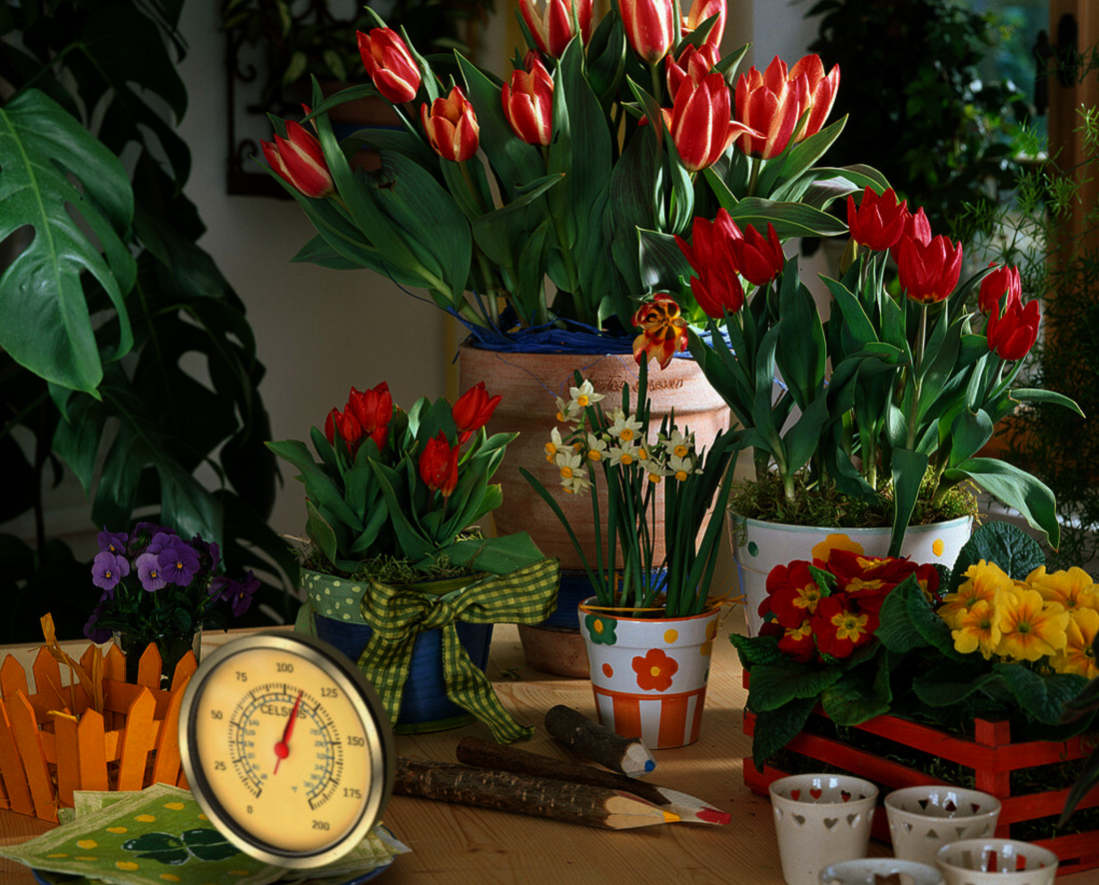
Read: 112.5,°C
